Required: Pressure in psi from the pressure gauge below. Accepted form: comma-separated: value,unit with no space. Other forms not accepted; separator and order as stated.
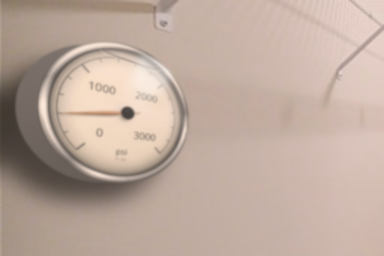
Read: 400,psi
